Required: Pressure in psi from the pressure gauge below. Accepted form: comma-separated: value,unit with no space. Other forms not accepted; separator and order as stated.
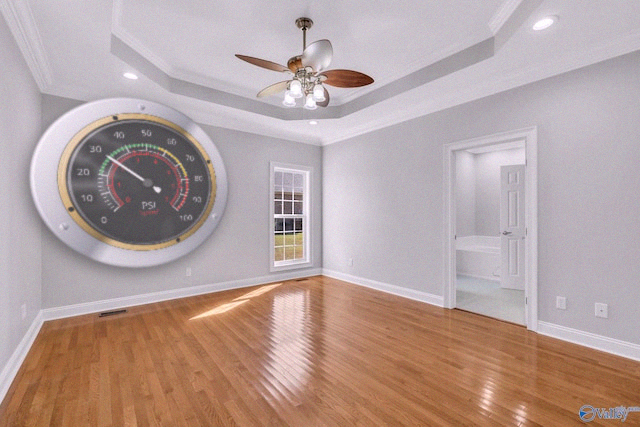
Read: 30,psi
